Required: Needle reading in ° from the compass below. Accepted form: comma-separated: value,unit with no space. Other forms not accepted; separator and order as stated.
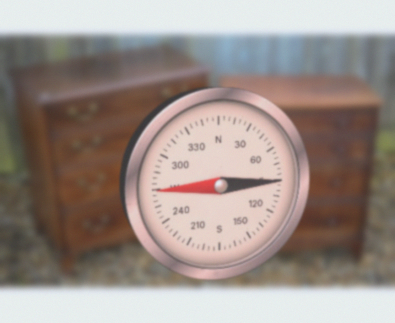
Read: 270,°
